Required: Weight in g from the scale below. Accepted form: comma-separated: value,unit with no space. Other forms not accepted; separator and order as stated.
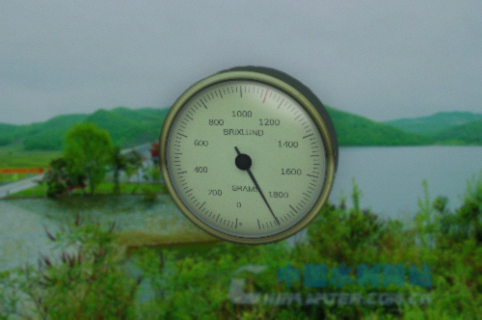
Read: 1900,g
